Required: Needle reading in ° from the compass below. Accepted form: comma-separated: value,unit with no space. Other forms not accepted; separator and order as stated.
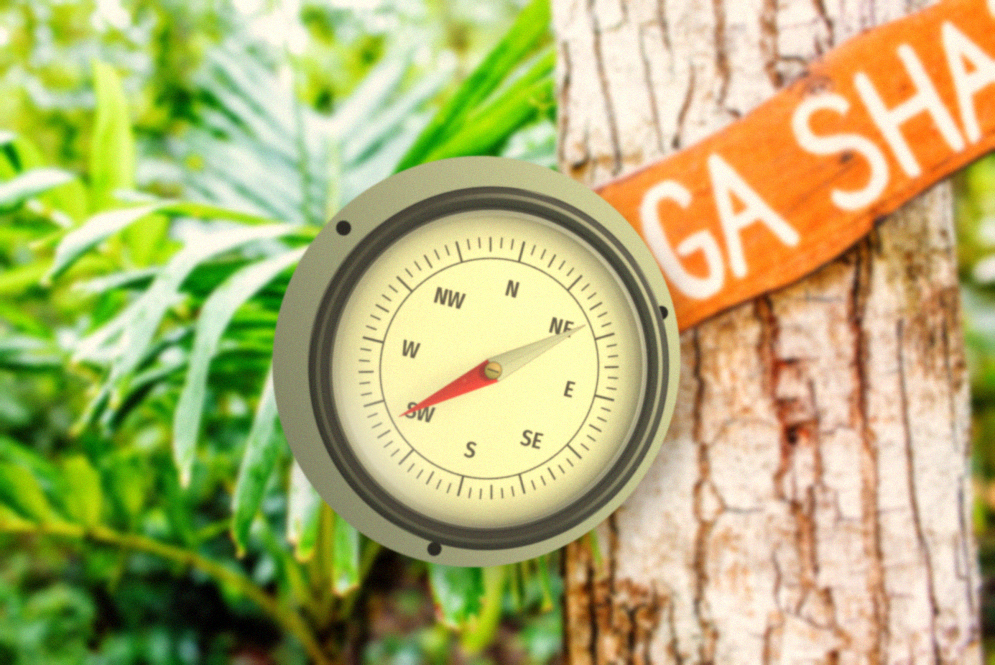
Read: 230,°
